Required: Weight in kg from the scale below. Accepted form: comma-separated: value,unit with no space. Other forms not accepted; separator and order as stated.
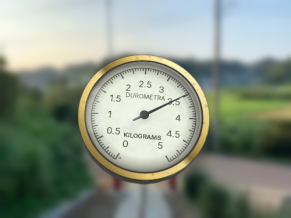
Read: 3.5,kg
